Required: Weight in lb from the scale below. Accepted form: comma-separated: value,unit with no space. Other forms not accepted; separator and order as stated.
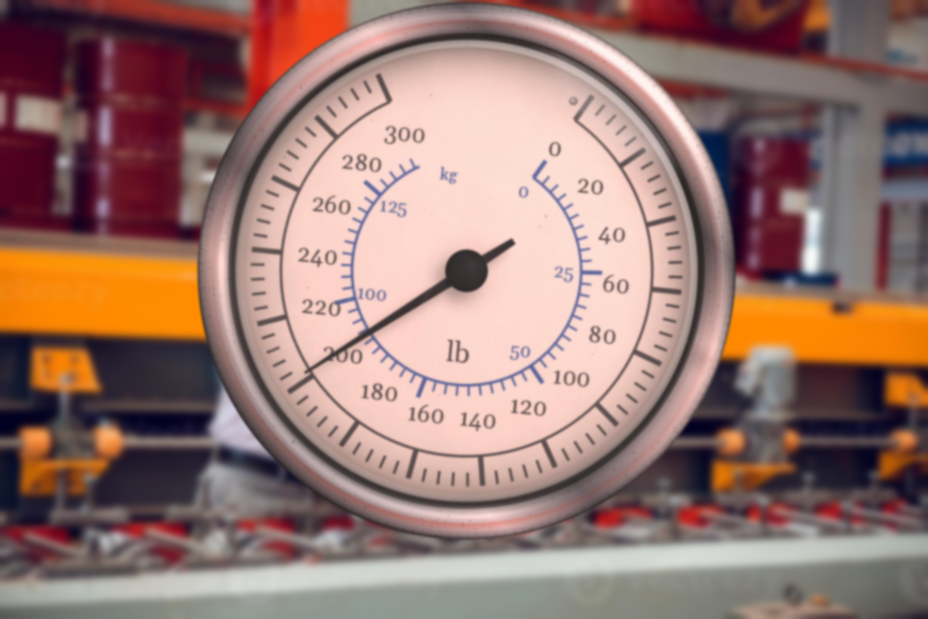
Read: 202,lb
